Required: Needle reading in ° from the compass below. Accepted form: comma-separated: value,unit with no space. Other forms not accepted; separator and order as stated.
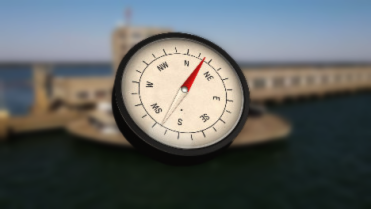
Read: 22.5,°
